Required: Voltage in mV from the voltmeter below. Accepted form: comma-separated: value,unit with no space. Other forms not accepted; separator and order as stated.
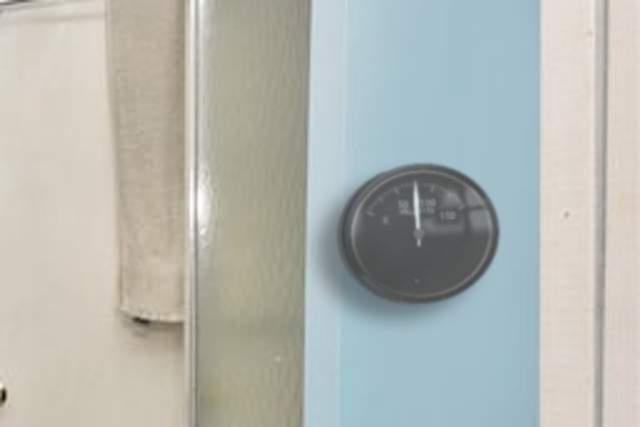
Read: 75,mV
